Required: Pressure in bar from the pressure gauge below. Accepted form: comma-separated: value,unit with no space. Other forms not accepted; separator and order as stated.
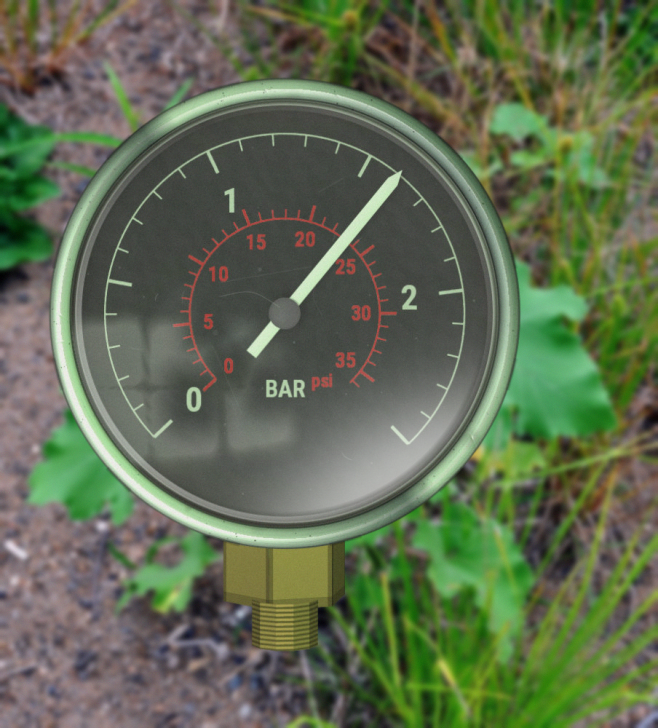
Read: 1.6,bar
